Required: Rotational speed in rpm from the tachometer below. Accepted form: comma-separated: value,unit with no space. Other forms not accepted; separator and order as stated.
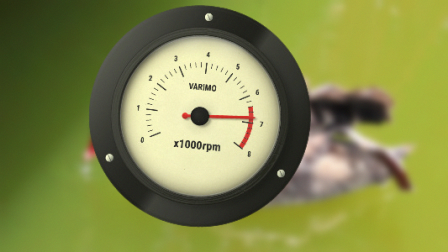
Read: 6800,rpm
